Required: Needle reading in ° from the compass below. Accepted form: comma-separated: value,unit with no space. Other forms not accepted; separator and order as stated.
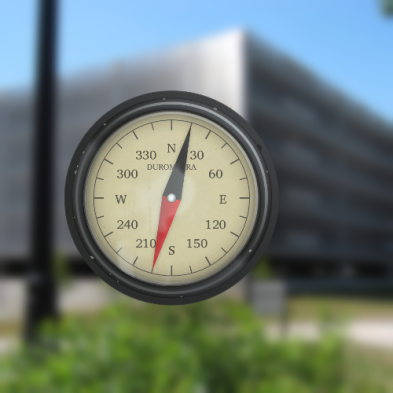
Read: 195,°
